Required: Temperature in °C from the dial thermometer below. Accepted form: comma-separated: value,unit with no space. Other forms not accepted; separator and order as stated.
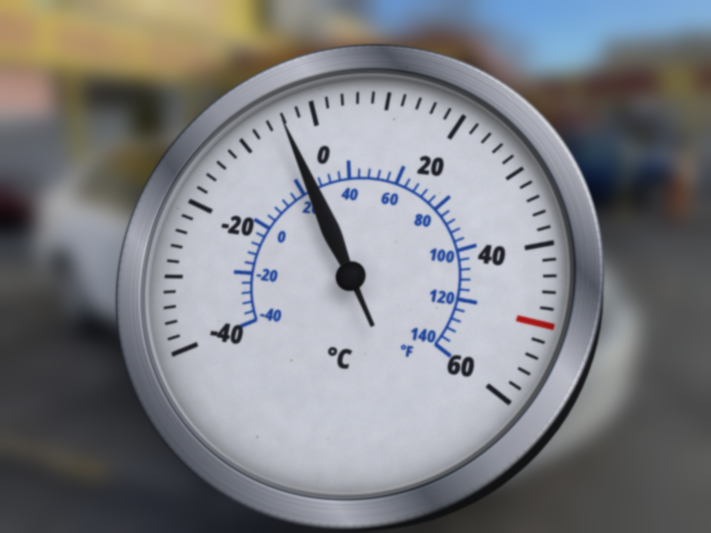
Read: -4,°C
